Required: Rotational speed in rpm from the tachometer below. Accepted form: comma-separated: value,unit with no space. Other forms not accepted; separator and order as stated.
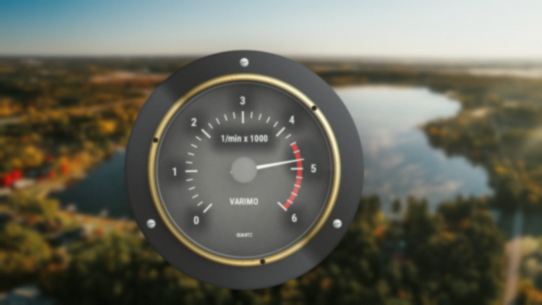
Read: 4800,rpm
